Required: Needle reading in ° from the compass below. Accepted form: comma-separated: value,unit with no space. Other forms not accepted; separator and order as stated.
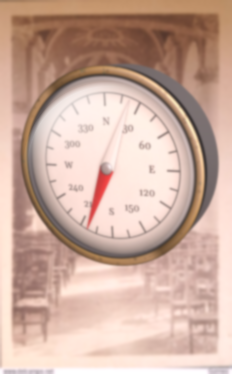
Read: 202.5,°
